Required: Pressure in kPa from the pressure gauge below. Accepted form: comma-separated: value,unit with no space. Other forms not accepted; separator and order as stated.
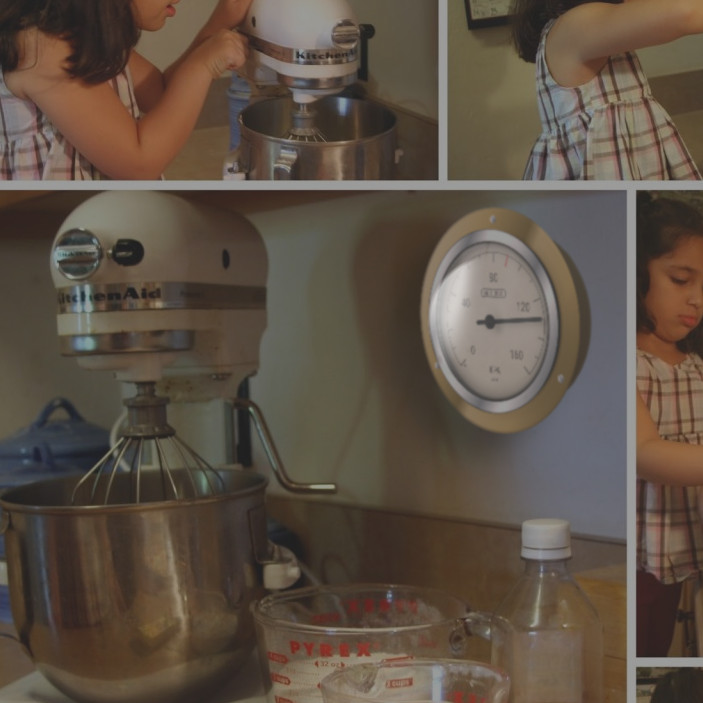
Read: 130,kPa
